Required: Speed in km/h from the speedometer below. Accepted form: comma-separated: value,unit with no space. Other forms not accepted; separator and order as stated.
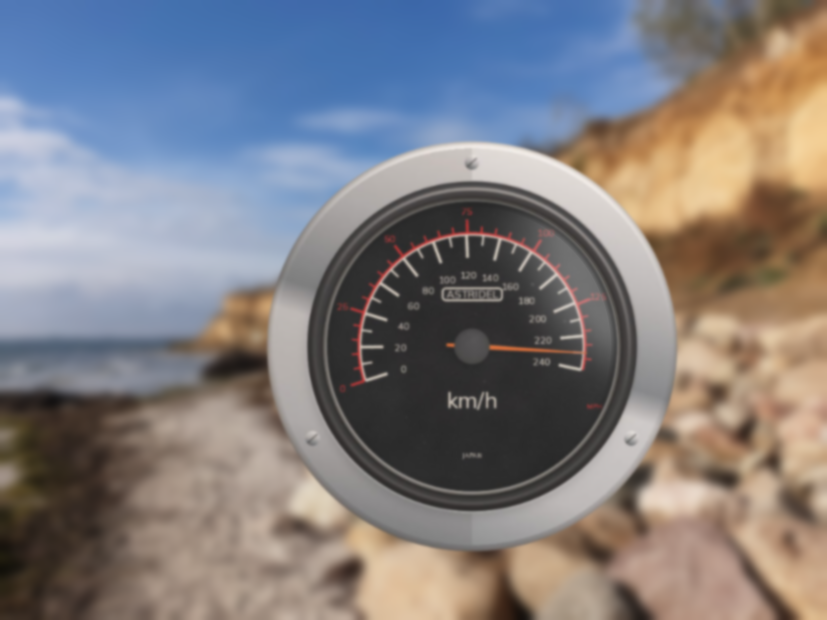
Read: 230,km/h
